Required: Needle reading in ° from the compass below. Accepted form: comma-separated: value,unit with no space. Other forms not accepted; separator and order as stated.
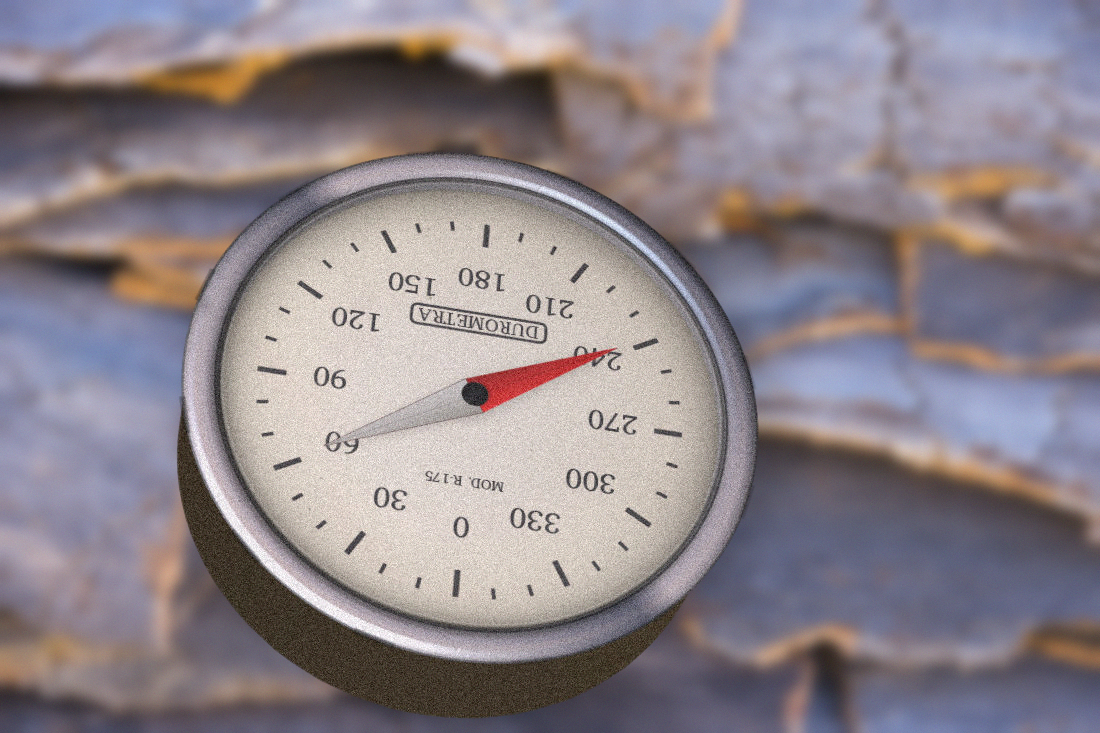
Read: 240,°
